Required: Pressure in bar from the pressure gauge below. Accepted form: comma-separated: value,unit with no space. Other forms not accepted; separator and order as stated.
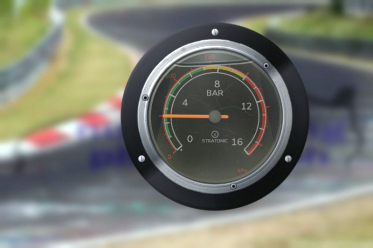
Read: 2.5,bar
